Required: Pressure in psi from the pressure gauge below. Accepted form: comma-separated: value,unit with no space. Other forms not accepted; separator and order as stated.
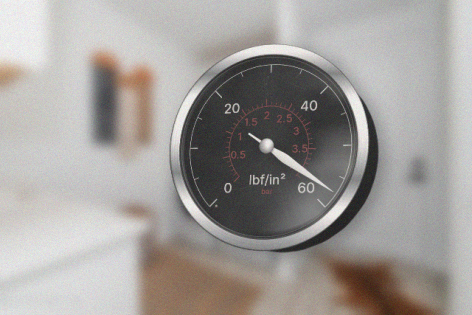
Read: 57.5,psi
